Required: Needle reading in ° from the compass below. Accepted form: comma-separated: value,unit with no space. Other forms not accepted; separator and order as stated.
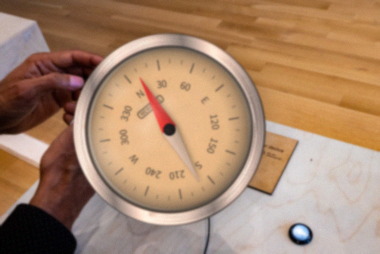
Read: 10,°
